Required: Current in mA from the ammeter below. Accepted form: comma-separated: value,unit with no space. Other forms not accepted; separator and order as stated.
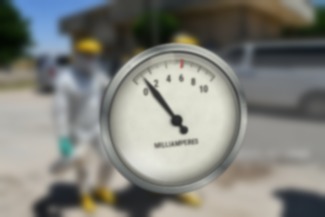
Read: 1,mA
